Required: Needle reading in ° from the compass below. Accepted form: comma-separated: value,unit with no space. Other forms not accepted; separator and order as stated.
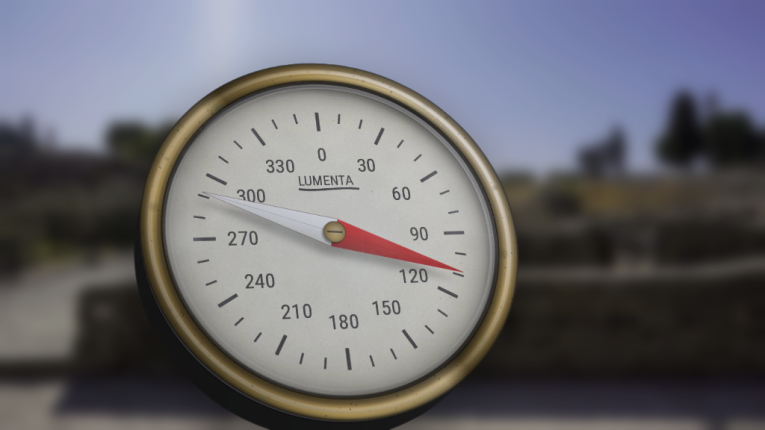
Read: 110,°
